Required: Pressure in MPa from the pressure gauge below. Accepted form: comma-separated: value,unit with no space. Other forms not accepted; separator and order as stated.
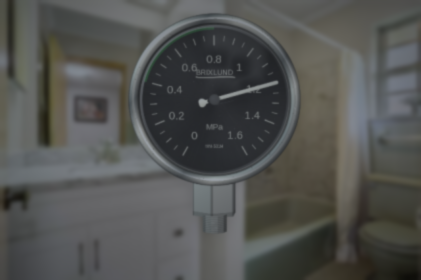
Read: 1.2,MPa
